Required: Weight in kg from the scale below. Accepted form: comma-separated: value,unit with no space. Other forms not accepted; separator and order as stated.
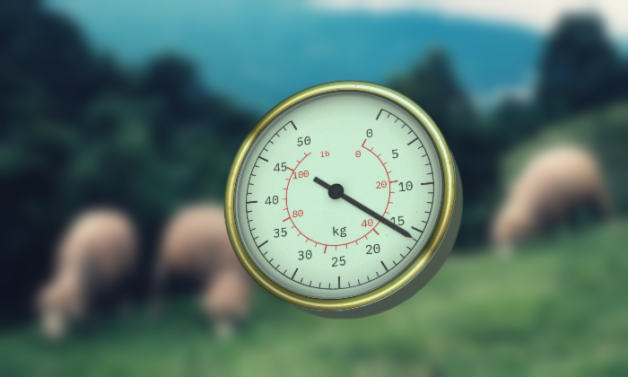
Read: 16,kg
